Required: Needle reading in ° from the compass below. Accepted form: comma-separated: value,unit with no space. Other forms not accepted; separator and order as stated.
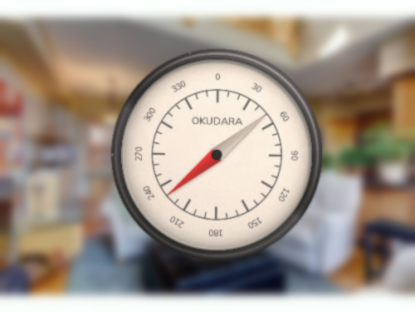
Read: 230,°
